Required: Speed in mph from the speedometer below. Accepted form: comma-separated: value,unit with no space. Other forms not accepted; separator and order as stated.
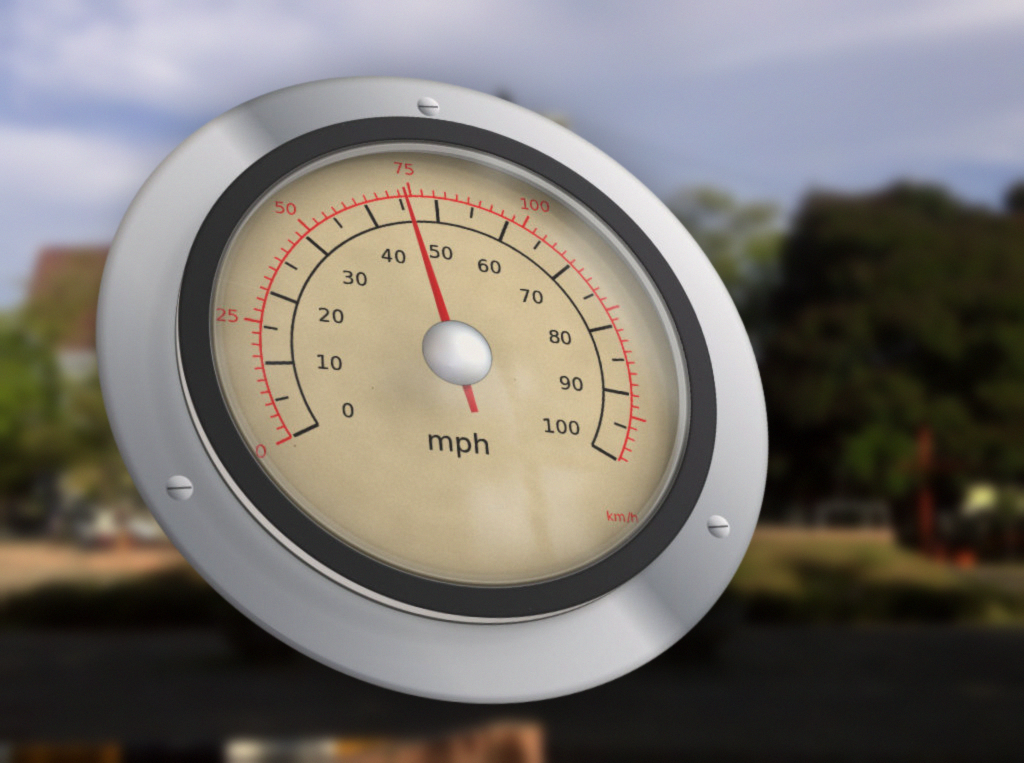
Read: 45,mph
